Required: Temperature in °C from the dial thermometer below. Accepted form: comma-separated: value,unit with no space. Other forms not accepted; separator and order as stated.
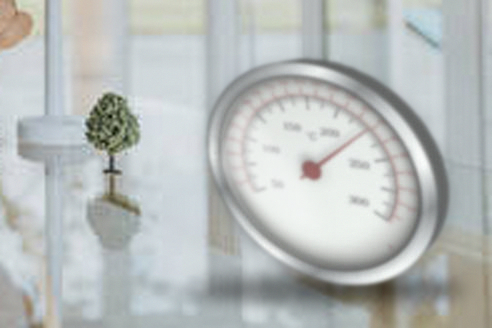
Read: 225,°C
